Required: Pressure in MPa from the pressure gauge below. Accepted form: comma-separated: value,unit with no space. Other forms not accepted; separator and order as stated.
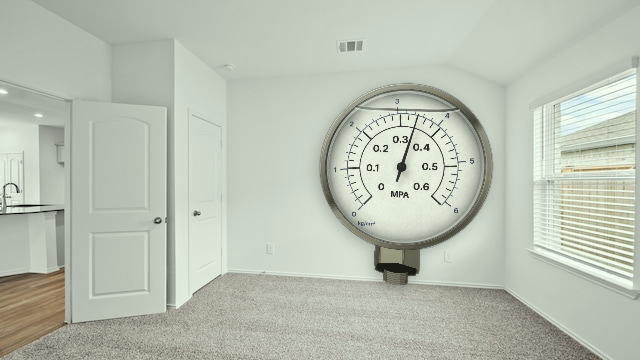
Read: 0.34,MPa
